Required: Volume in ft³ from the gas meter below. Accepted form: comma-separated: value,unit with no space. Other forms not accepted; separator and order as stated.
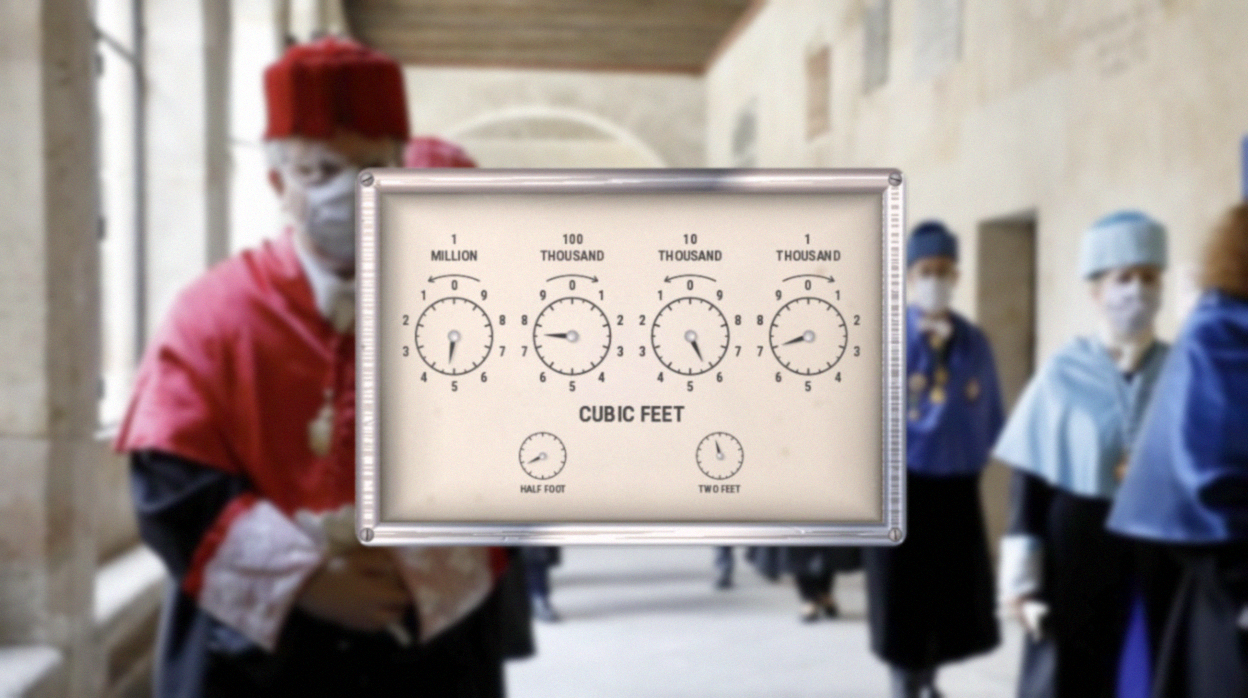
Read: 475700,ft³
